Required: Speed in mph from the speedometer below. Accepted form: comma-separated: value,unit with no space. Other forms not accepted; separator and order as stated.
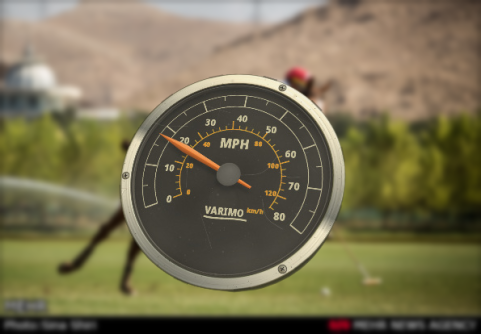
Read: 17.5,mph
